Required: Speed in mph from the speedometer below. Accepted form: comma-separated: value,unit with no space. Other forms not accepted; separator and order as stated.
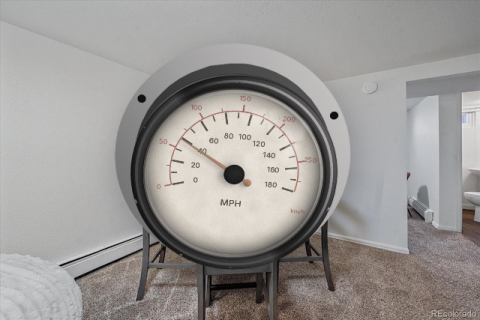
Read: 40,mph
